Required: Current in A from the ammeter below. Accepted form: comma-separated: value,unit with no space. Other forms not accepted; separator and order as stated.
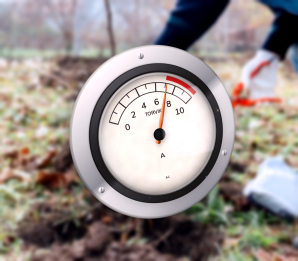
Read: 7,A
